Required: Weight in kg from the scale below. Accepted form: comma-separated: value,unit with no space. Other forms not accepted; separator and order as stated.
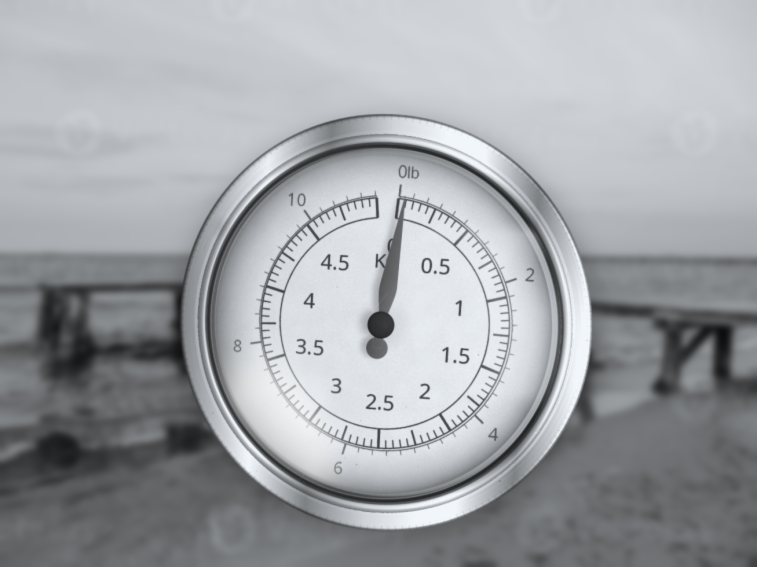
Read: 0.05,kg
